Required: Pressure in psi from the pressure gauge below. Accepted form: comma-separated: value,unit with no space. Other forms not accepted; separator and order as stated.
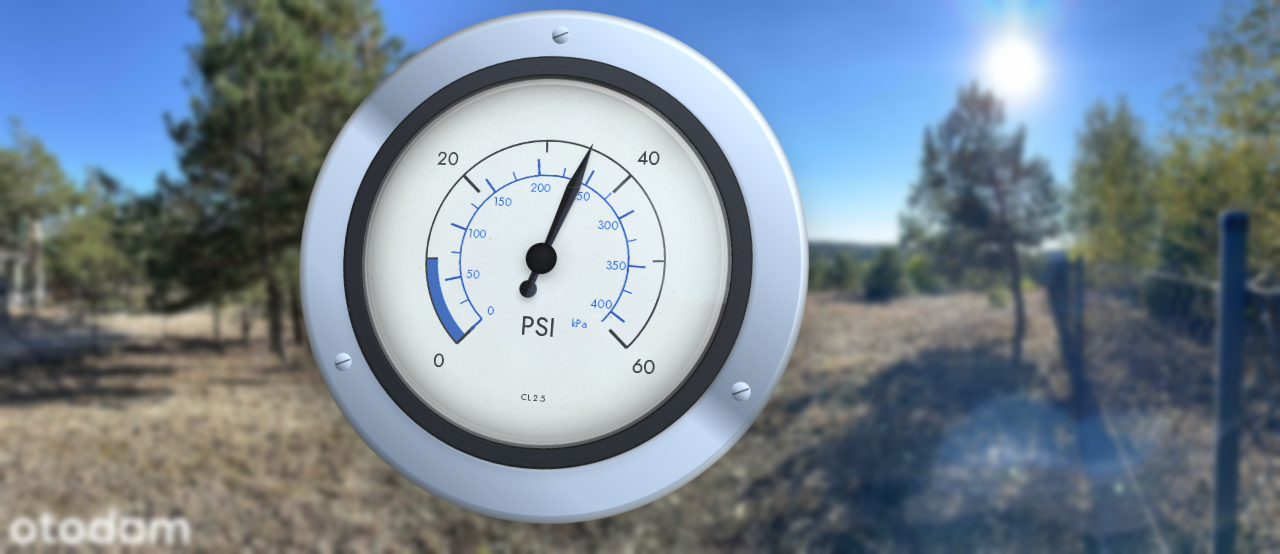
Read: 35,psi
